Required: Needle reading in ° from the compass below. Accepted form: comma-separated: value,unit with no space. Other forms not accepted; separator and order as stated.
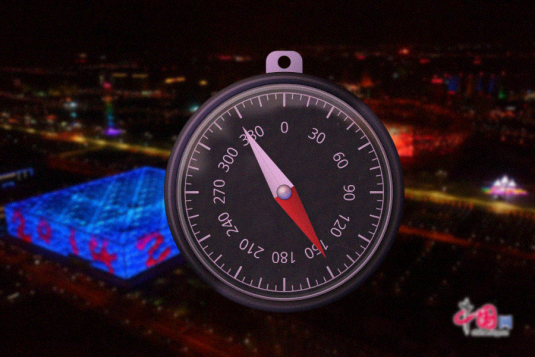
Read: 147.5,°
